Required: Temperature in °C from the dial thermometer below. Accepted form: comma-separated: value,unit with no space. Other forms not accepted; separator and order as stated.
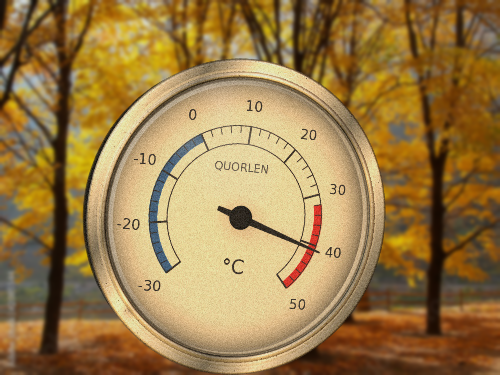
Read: 41,°C
